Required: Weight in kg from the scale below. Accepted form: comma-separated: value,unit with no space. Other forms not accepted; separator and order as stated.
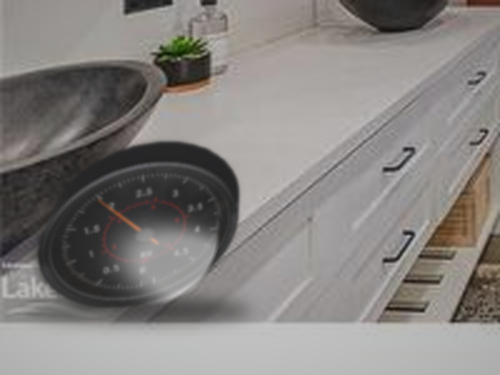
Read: 2,kg
